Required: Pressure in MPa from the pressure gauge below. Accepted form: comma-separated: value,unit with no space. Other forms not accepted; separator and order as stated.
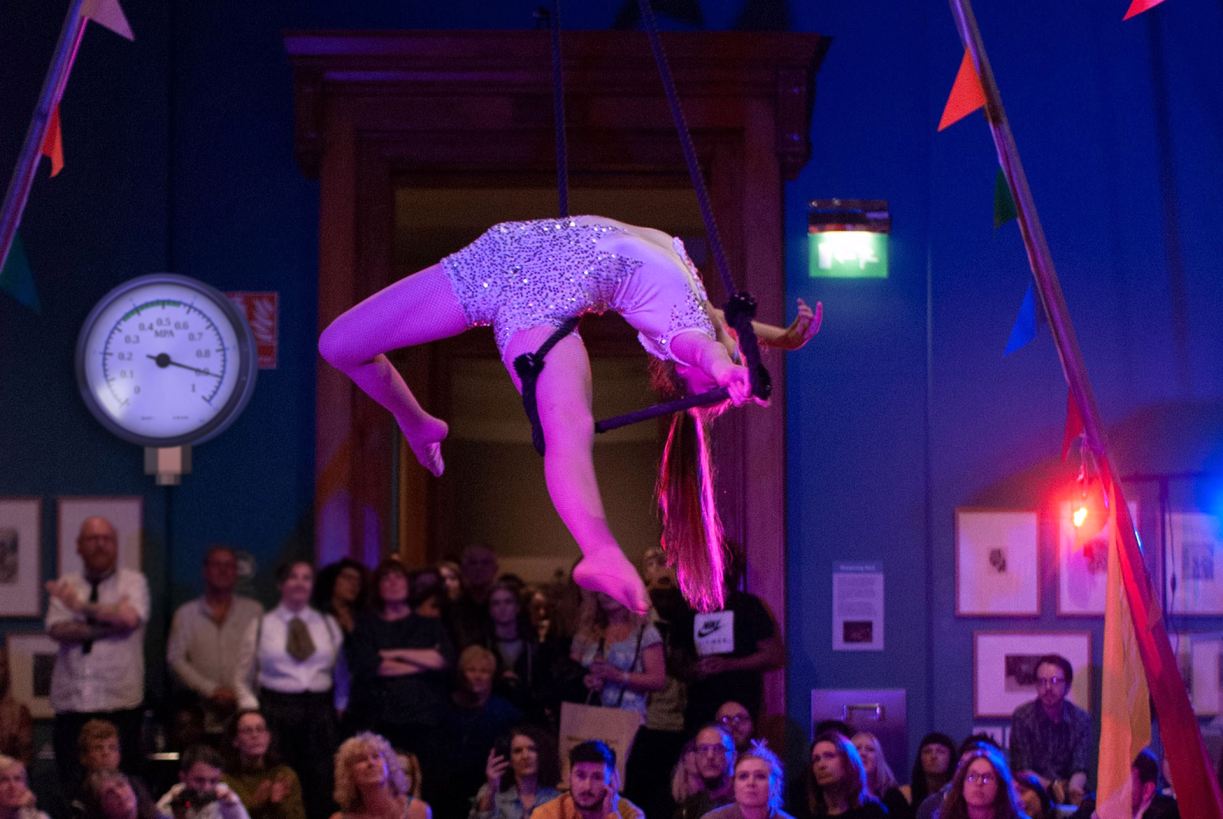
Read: 0.9,MPa
